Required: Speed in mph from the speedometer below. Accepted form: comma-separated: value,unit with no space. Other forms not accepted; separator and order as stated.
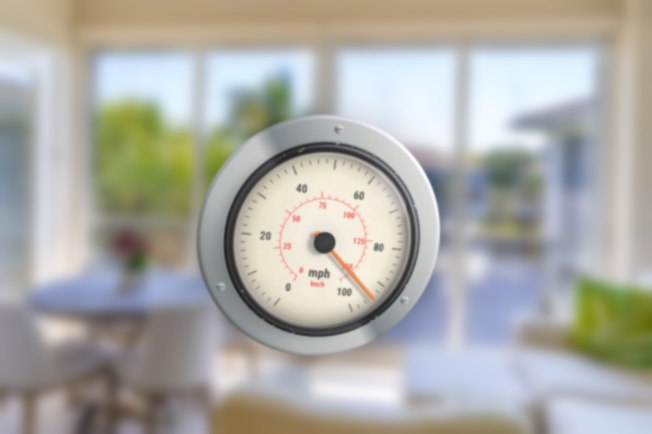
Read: 94,mph
